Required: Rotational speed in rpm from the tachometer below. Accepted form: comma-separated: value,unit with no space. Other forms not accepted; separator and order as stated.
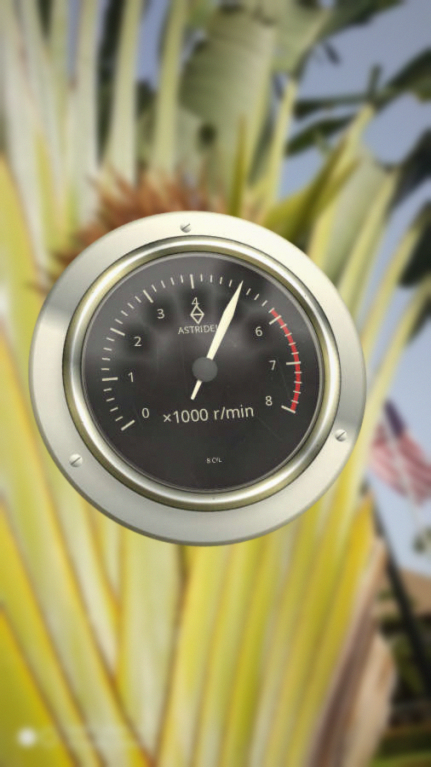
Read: 5000,rpm
